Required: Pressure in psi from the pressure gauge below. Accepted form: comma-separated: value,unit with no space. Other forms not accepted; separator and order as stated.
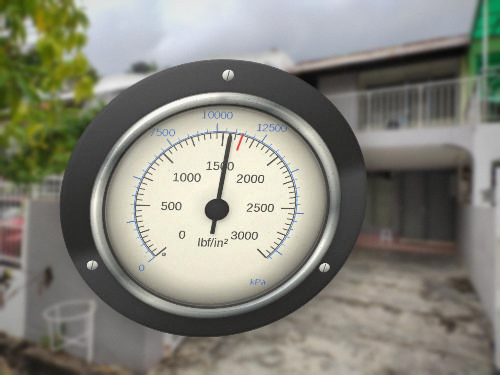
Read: 1550,psi
